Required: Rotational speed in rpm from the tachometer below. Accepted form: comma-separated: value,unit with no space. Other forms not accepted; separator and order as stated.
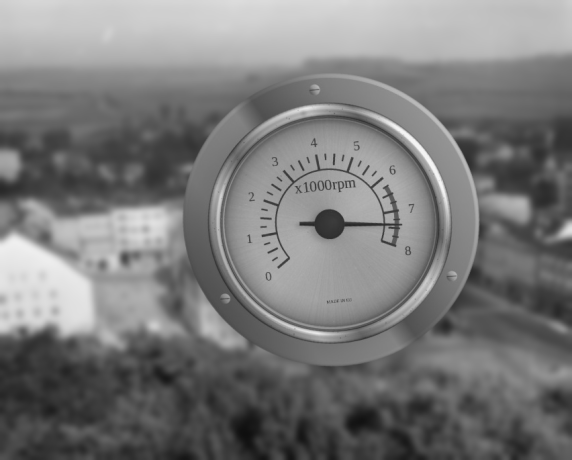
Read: 7375,rpm
